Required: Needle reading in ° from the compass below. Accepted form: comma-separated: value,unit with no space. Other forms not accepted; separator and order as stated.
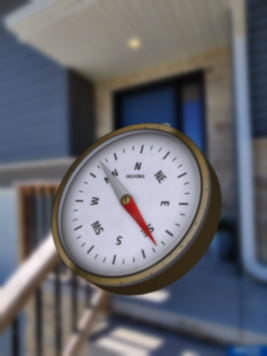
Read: 135,°
